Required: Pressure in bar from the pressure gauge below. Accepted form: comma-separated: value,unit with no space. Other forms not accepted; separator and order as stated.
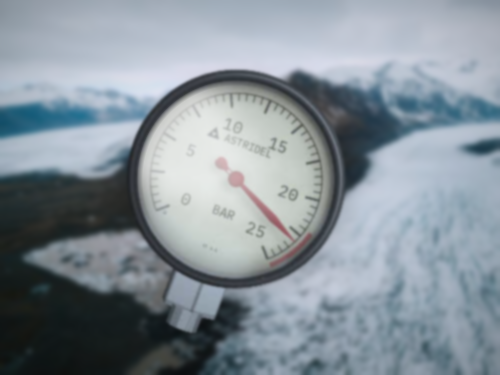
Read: 23,bar
